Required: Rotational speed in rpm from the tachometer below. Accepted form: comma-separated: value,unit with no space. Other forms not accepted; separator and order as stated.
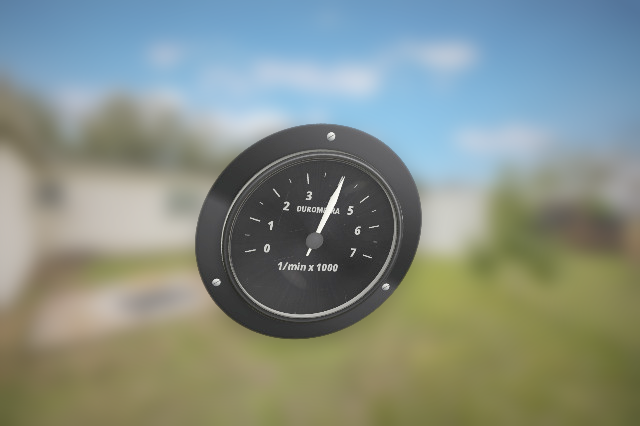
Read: 4000,rpm
